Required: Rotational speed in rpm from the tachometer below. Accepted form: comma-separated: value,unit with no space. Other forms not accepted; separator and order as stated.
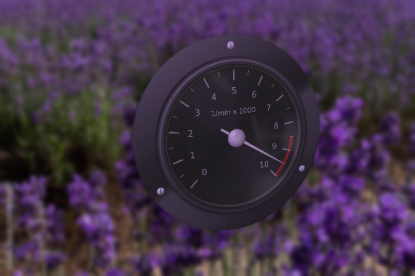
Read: 9500,rpm
